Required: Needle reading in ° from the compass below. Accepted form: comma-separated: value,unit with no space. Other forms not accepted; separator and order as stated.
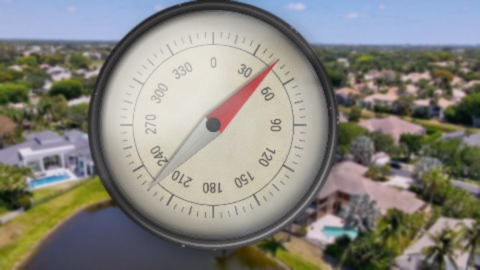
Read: 45,°
